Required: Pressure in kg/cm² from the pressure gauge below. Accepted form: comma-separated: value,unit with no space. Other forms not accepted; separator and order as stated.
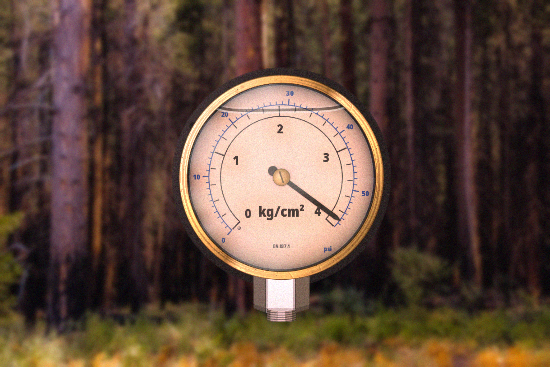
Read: 3.9,kg/cm²
